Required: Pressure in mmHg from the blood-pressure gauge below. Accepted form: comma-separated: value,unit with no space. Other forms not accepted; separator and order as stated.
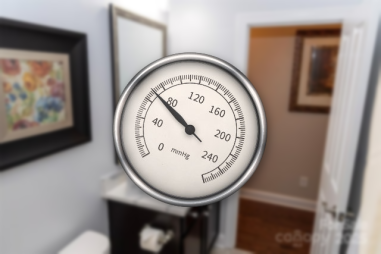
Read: 70,mmHg
